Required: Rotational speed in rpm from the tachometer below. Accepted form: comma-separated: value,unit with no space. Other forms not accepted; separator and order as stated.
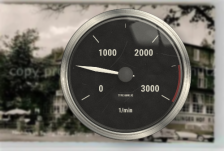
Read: 500,rpm
